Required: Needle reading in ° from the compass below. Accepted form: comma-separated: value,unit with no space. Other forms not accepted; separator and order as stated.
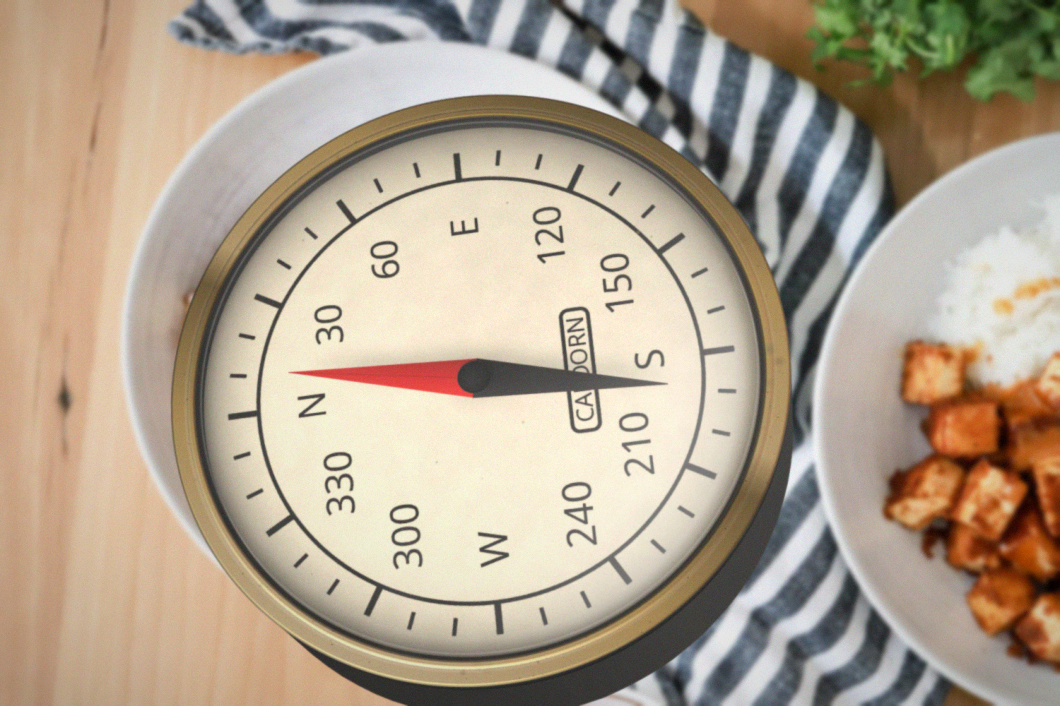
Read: 10,°
